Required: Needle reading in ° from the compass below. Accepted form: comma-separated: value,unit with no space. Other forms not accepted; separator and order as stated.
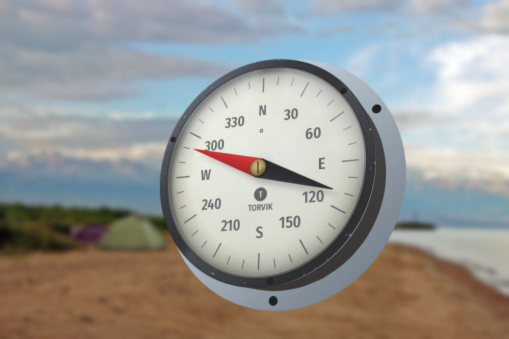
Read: 290,°
